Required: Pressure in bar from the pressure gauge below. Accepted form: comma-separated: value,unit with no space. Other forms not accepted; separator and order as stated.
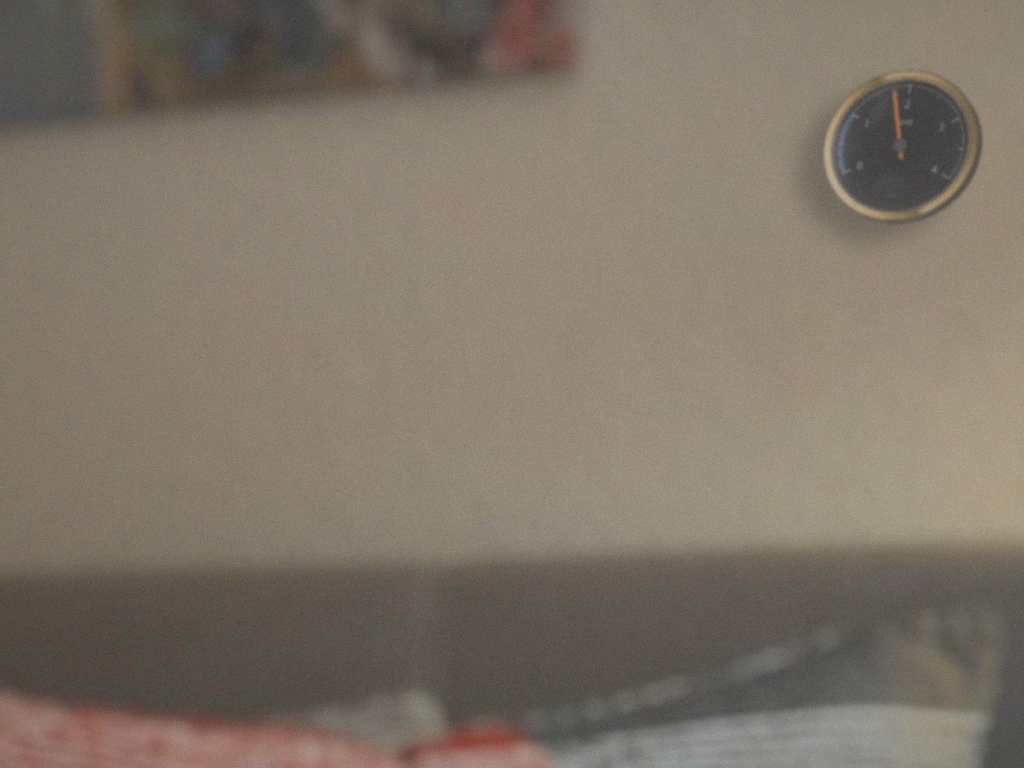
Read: 1.75,bar
